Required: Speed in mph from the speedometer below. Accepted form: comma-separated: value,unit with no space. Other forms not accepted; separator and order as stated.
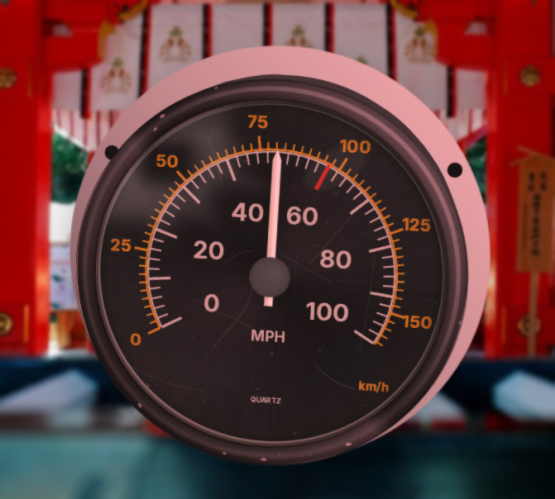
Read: 50,mph
